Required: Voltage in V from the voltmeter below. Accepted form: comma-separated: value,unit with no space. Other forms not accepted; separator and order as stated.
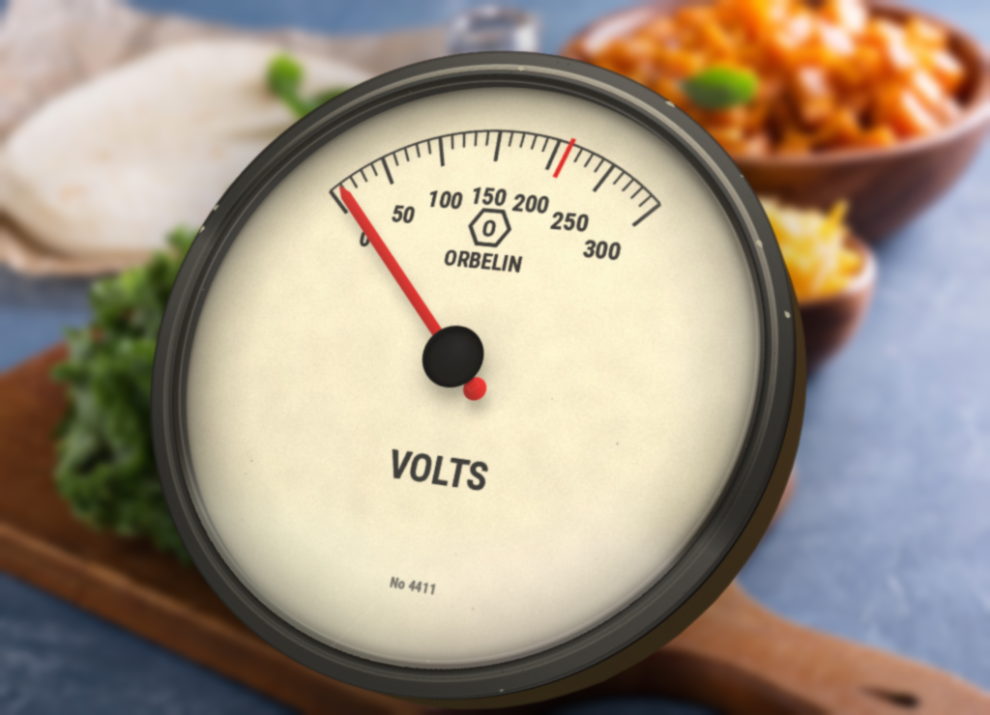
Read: 10,V
